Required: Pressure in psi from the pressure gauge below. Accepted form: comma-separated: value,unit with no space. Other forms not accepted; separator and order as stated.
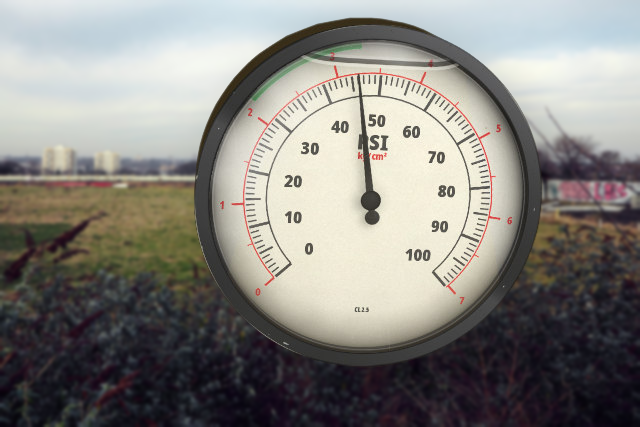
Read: 46,psi
